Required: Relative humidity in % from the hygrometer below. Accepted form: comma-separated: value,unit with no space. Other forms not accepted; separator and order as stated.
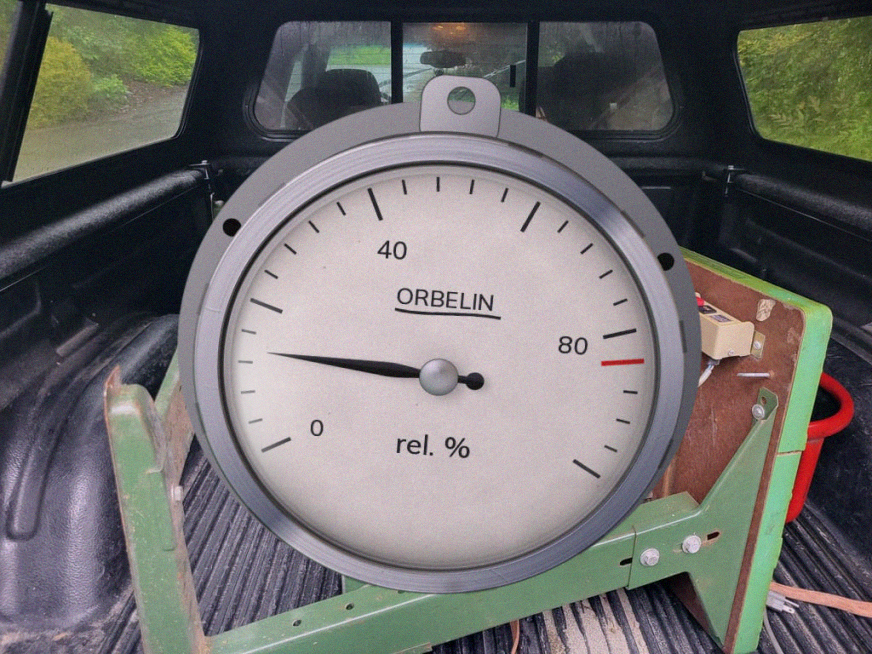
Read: 14,%
